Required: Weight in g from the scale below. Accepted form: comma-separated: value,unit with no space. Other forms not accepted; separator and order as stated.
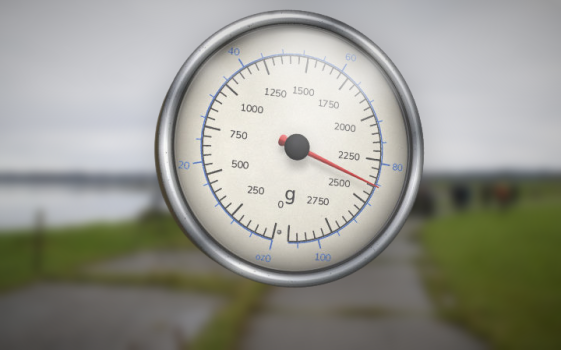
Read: 2400,g
